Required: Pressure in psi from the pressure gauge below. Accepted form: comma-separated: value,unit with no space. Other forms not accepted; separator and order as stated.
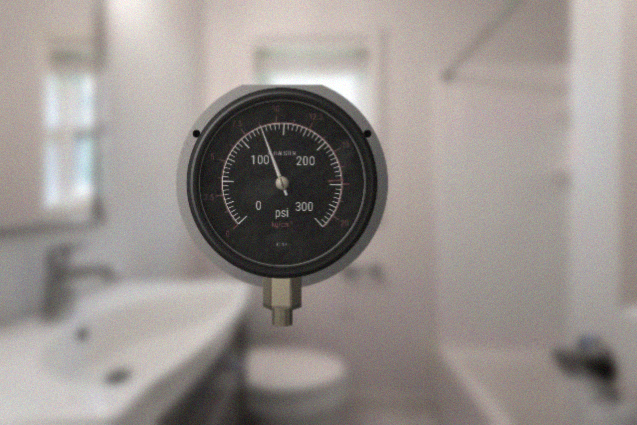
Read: 125,psi
